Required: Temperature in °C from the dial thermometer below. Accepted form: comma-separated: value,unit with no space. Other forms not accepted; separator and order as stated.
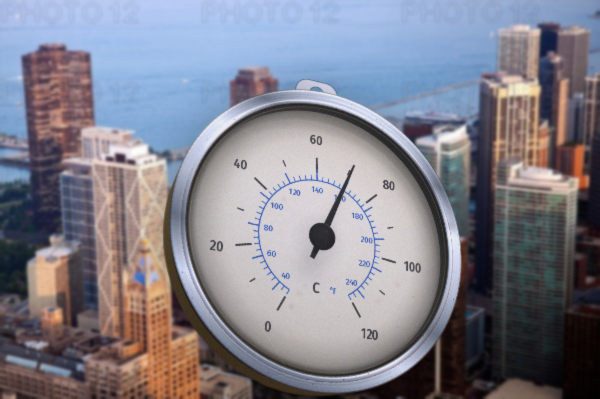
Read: 70,°C
